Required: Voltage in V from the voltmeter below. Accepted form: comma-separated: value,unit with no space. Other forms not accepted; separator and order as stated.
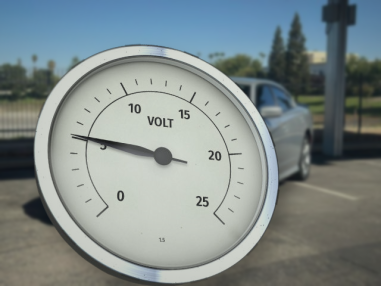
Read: 5,V
